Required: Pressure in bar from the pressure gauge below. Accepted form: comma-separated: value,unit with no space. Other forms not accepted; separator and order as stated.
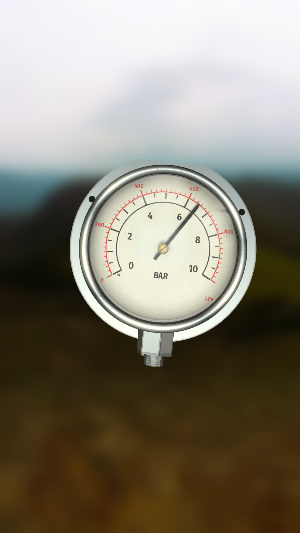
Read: 6.5,bar
